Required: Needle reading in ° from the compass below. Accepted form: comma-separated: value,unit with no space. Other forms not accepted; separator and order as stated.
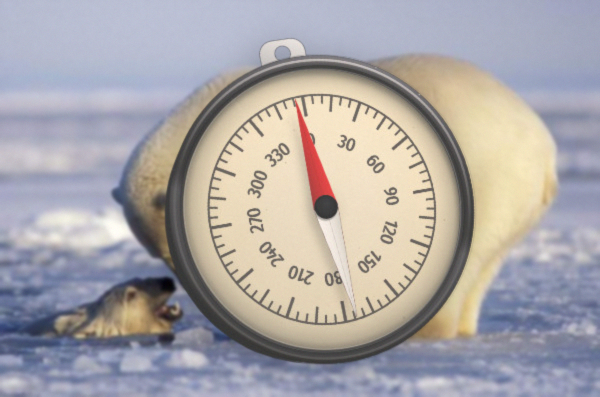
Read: 355,°
